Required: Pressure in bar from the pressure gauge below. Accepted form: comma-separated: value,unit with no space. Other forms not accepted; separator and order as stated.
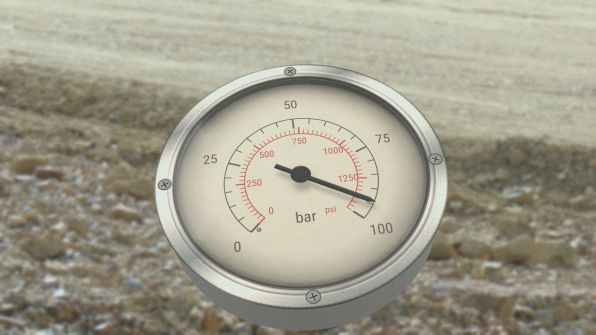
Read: 95,bar
